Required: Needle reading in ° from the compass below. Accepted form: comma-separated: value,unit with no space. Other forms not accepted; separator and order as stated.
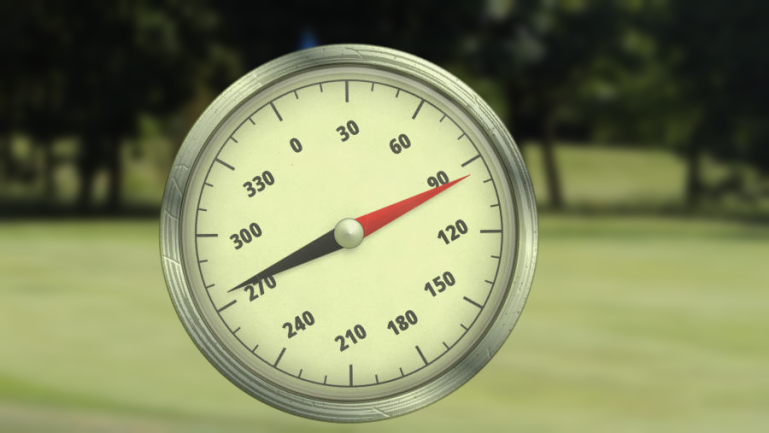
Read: 95,°
